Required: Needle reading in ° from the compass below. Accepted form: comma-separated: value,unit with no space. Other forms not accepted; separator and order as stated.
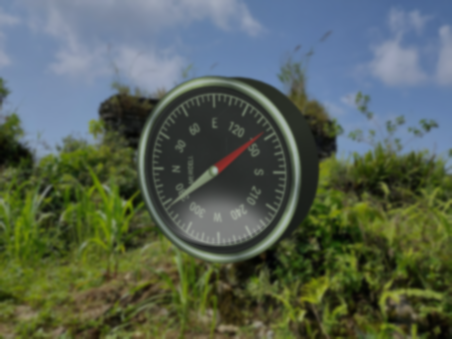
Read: 145,°
